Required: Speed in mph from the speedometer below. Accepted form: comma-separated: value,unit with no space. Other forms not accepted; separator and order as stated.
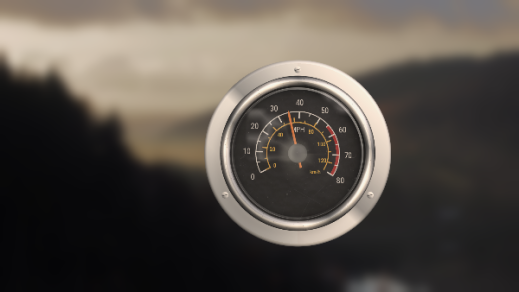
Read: 35,mph
